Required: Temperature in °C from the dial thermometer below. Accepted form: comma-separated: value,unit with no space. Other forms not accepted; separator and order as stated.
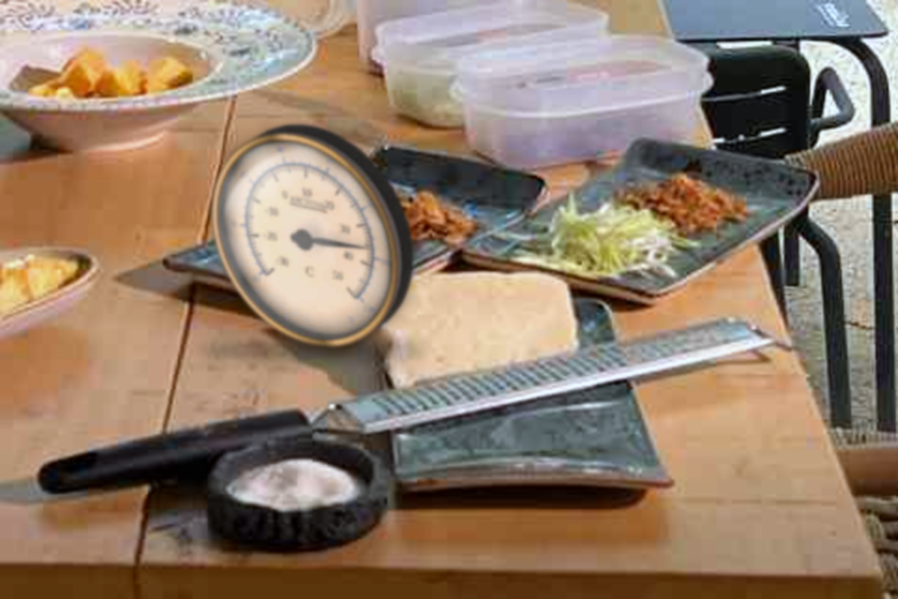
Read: 35,°C
